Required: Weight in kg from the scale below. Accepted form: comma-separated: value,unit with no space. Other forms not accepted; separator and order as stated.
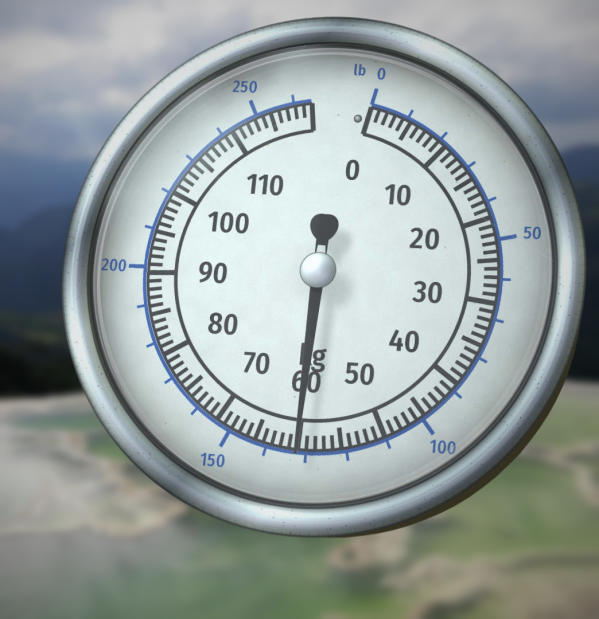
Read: 60,kg
